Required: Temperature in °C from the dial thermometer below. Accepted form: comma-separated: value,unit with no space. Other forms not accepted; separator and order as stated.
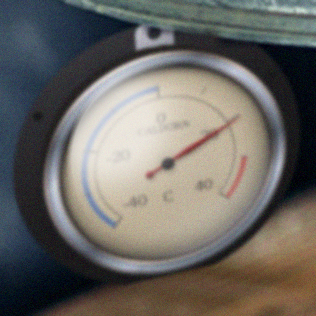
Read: 20,°C
